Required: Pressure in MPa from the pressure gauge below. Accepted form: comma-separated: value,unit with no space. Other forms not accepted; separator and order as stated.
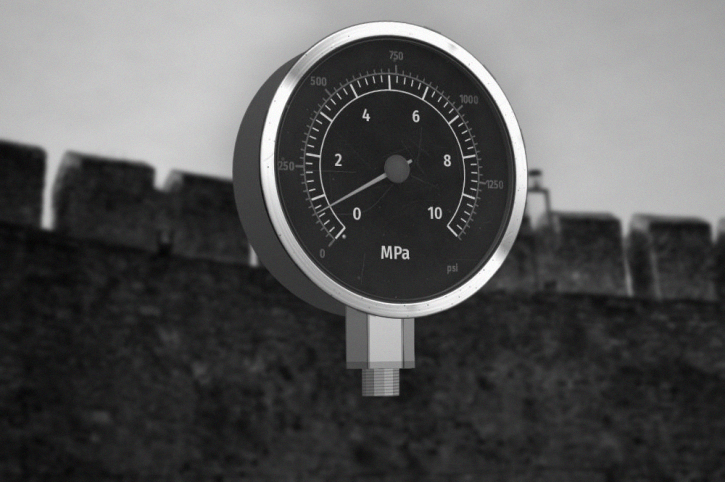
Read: 0.7,MPa
